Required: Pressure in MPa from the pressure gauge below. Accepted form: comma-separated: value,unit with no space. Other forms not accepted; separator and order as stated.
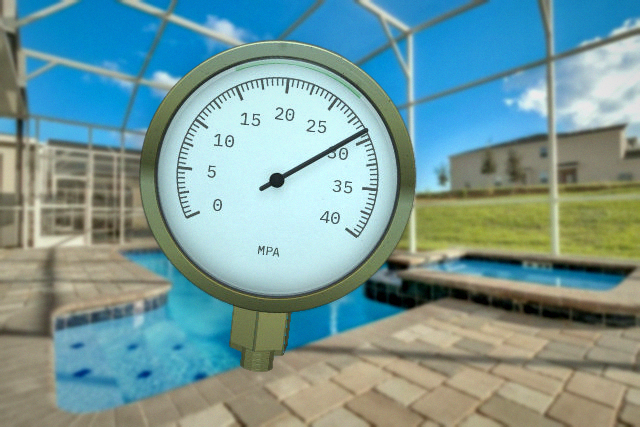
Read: 29,MPa
